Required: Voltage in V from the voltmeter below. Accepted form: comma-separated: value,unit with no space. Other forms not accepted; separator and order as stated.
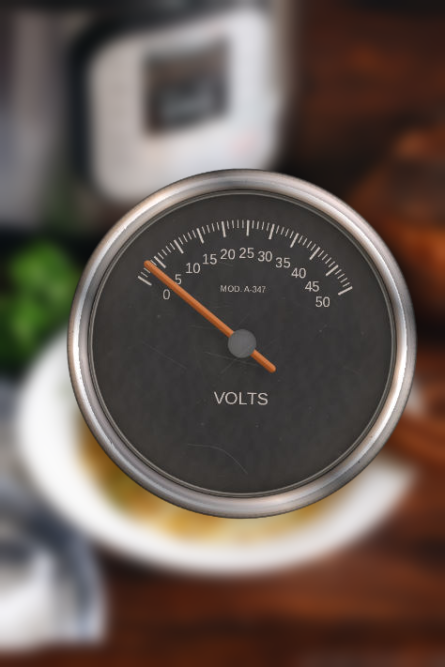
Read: 3,V
